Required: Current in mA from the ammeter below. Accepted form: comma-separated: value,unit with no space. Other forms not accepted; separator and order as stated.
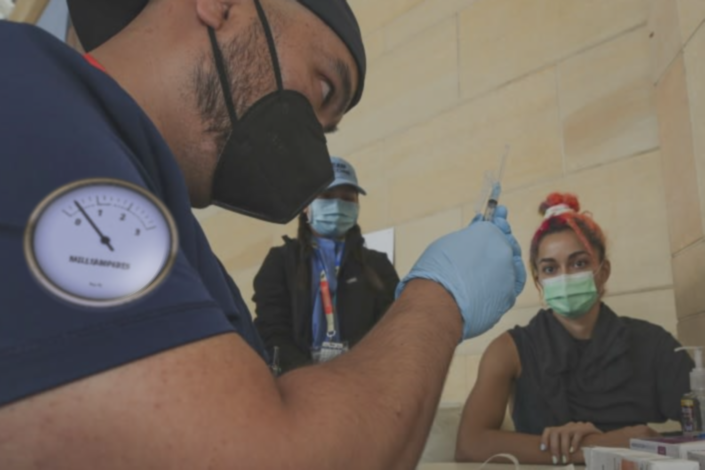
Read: 0.4,mA
